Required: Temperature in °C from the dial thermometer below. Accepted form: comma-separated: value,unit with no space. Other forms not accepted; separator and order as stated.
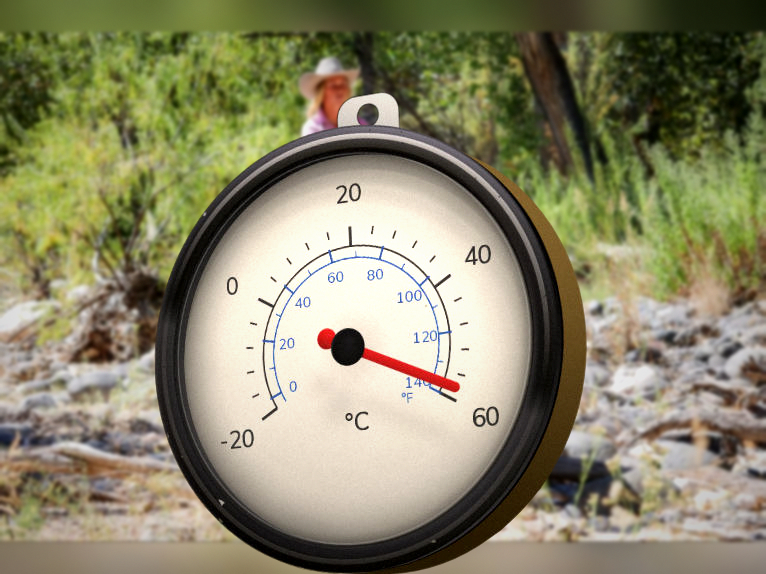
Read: 58,°C
